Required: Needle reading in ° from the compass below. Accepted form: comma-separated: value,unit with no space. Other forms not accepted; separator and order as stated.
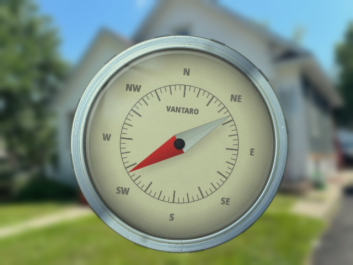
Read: 235,°
